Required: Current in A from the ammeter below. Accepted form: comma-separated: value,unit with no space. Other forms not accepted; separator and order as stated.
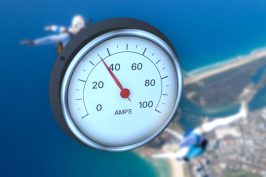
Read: 35,A
